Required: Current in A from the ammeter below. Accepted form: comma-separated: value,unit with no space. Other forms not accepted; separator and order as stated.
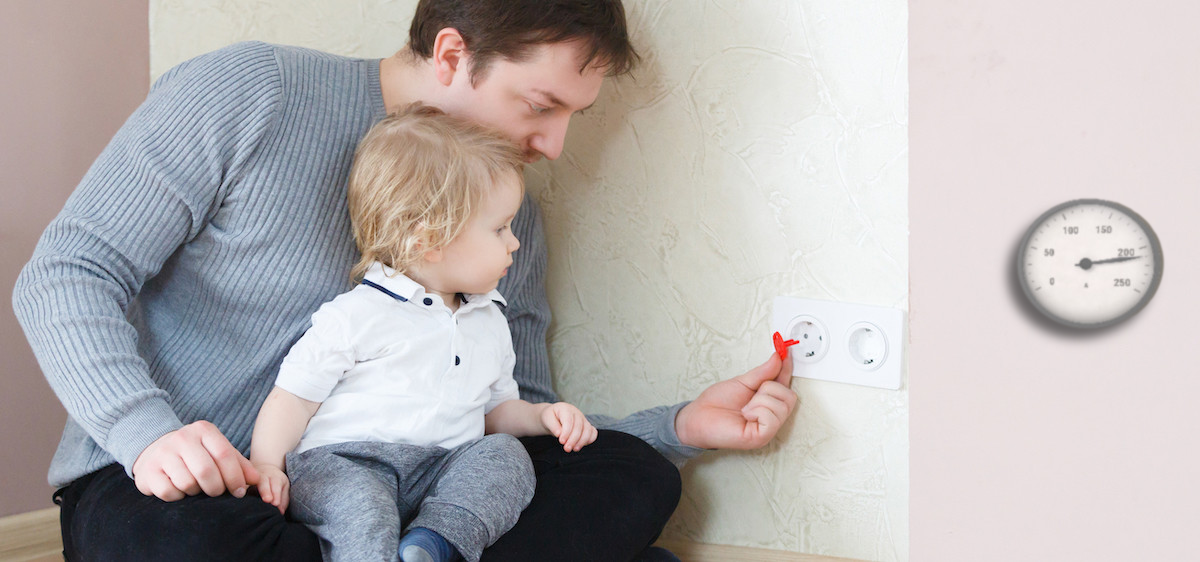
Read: 210,A
